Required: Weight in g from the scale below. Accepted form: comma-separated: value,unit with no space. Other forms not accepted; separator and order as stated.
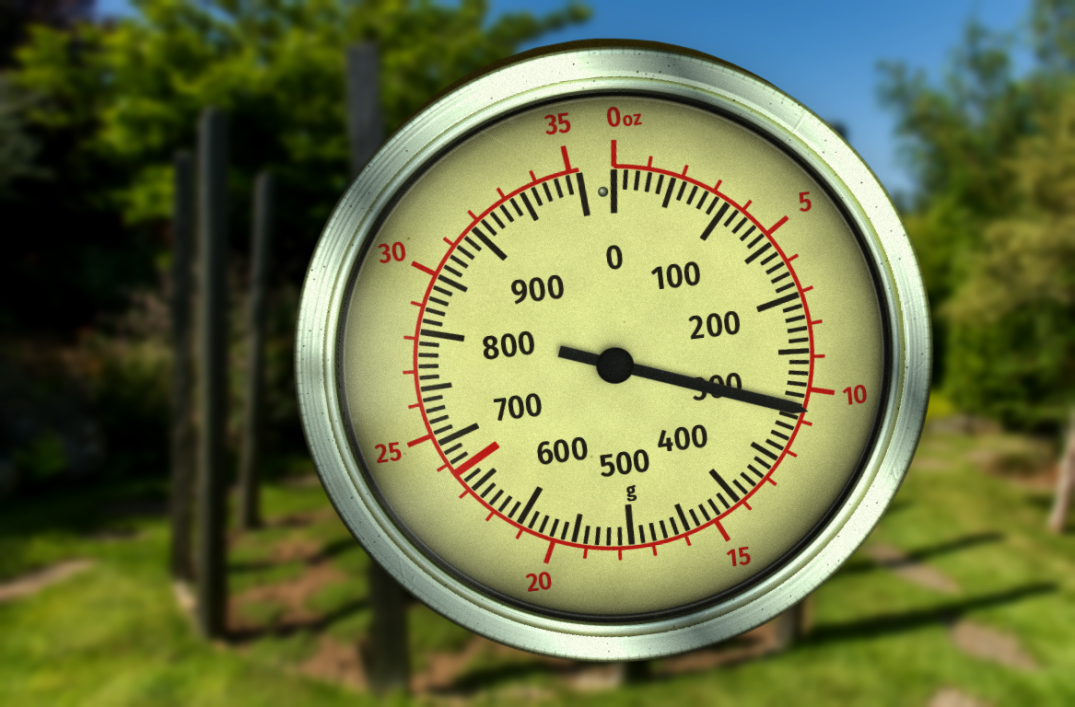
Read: 300,g
